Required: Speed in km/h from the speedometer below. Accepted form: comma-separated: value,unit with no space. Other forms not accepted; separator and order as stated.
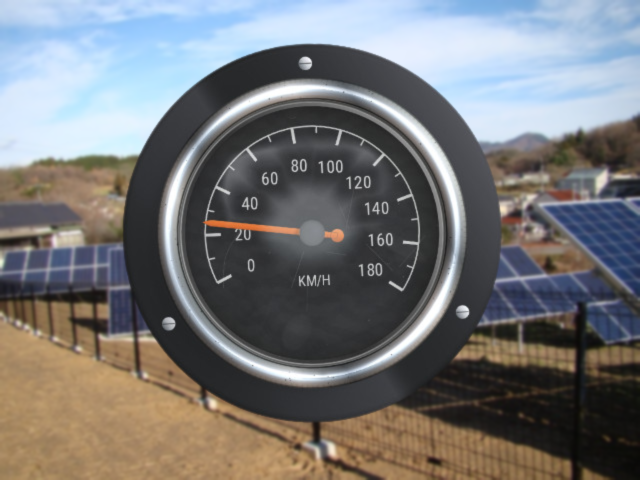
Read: 25,km/h
